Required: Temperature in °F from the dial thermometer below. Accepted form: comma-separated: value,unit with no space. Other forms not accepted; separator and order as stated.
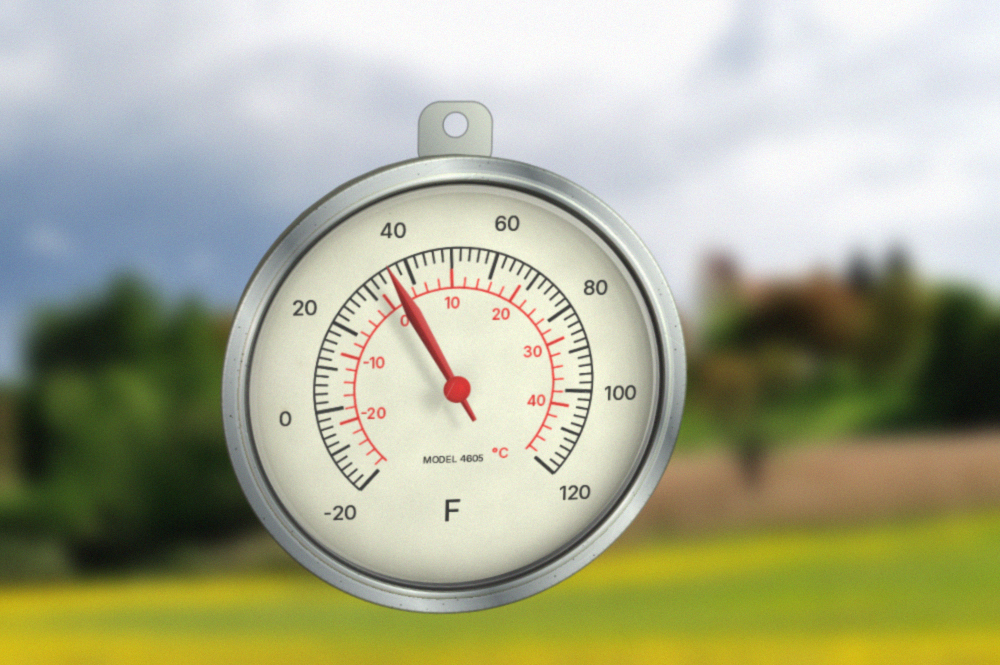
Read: 36,°F
